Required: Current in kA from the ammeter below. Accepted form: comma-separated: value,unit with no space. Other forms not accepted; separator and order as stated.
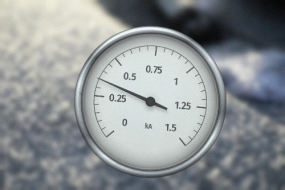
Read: 0.35,kA
